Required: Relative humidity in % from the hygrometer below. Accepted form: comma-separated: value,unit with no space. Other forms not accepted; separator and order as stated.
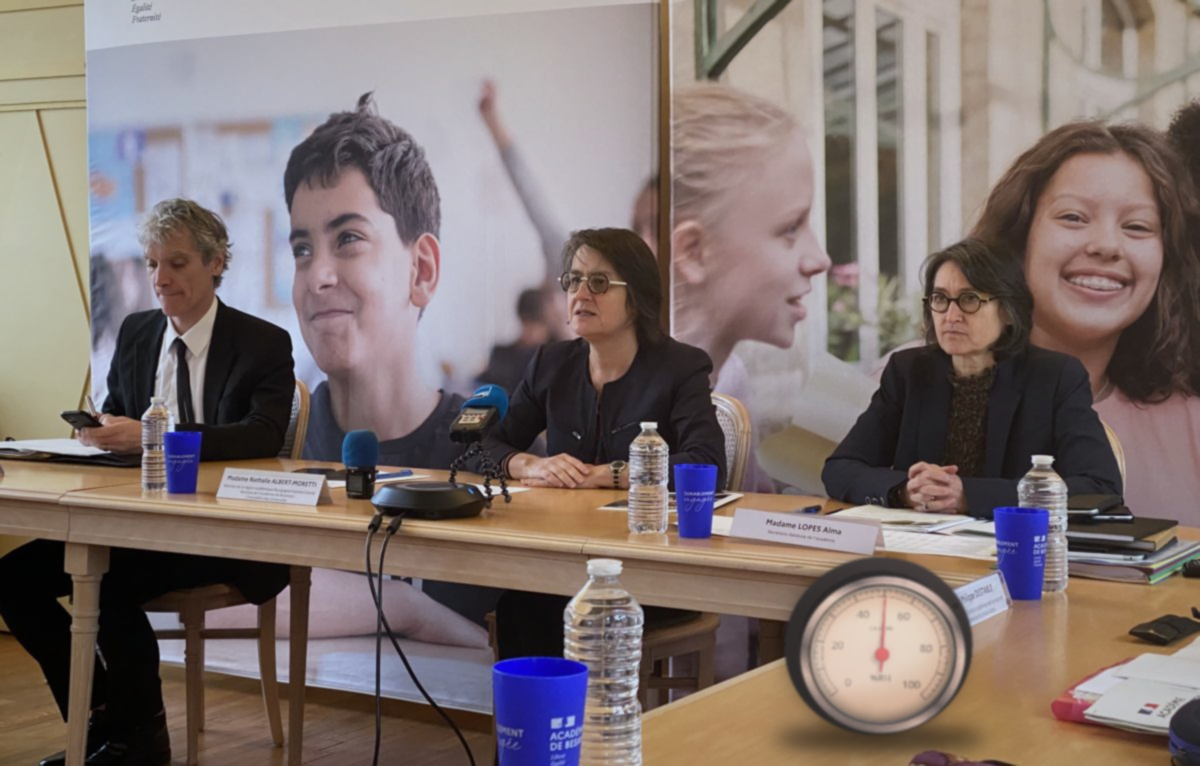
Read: 50,%
